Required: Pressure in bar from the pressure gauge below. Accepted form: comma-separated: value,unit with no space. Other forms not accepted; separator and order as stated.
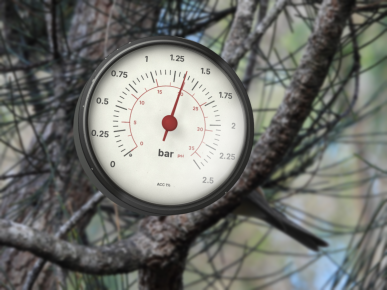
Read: 1.35,bar
